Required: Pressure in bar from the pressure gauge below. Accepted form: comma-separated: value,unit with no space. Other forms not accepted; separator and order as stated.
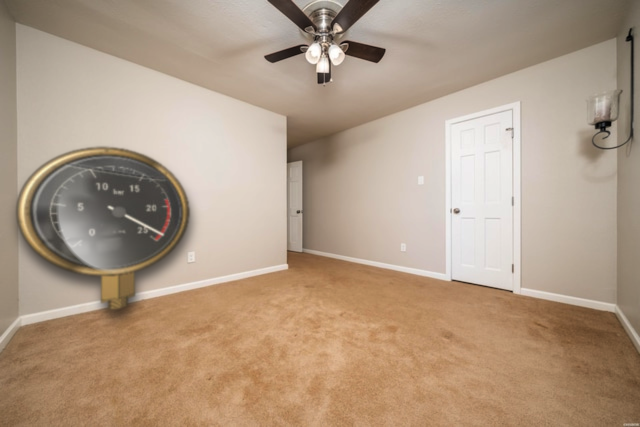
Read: 24,bar
